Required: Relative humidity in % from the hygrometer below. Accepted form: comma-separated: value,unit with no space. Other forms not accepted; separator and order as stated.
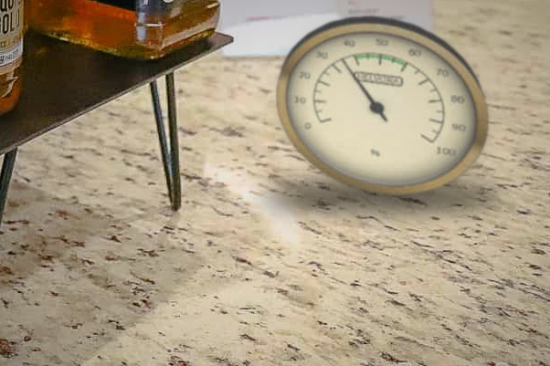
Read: 35,%
